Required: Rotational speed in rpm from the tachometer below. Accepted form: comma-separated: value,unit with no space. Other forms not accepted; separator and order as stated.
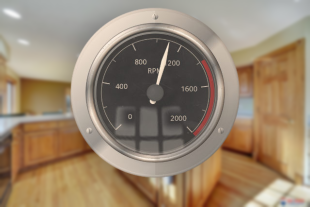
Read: 1100,rpm
